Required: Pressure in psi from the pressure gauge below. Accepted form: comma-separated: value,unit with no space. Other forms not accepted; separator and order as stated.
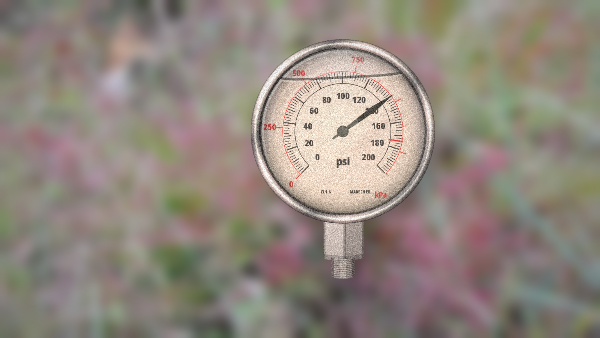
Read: 140,psi
